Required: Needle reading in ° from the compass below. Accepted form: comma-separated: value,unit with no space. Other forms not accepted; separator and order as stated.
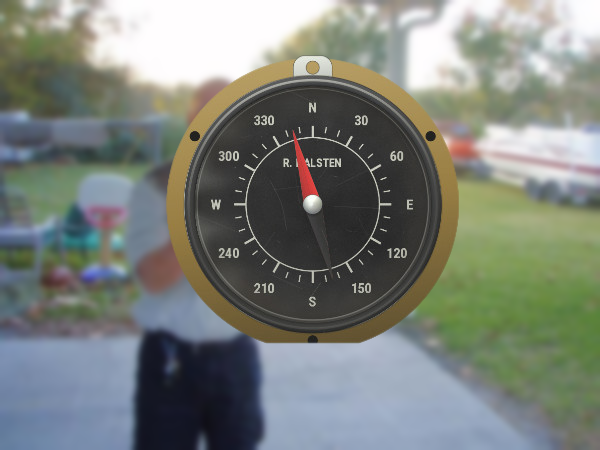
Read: 345,°
